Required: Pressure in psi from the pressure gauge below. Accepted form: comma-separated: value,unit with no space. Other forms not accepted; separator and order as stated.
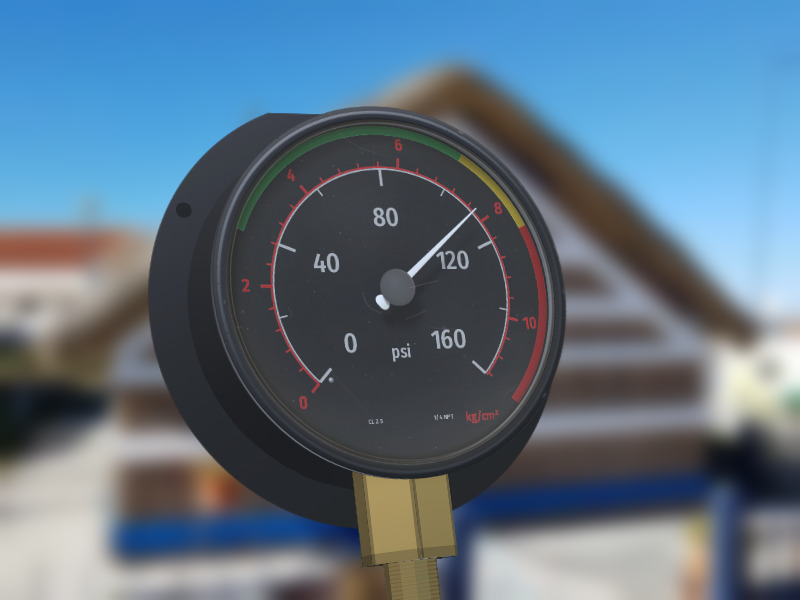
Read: 110,psi
